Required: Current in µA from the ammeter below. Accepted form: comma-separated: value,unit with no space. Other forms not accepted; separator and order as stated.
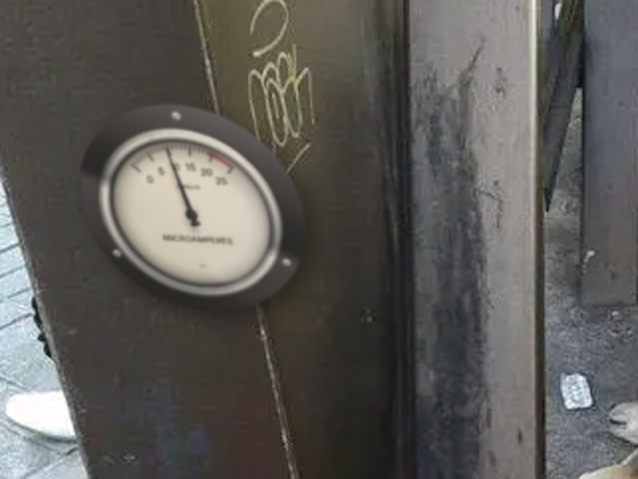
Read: 10,µA
